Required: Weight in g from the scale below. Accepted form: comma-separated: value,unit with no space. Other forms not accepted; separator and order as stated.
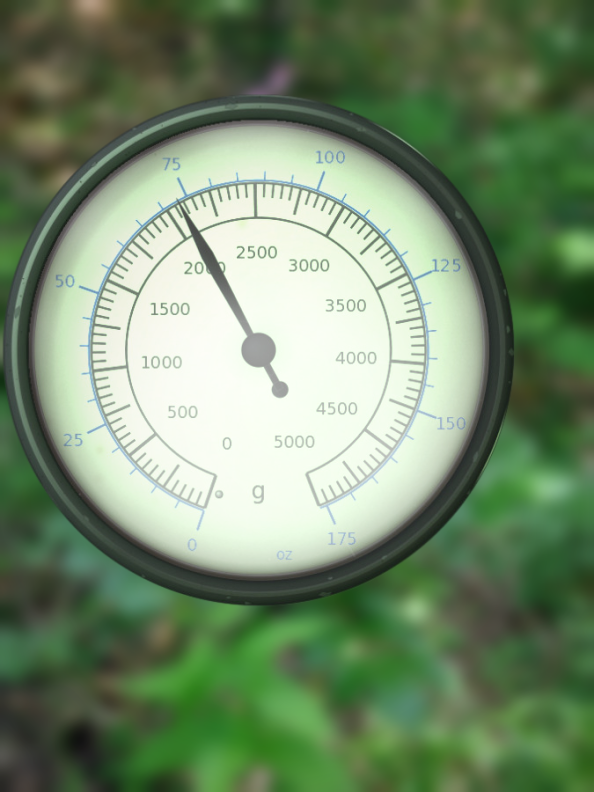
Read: 2075,g
